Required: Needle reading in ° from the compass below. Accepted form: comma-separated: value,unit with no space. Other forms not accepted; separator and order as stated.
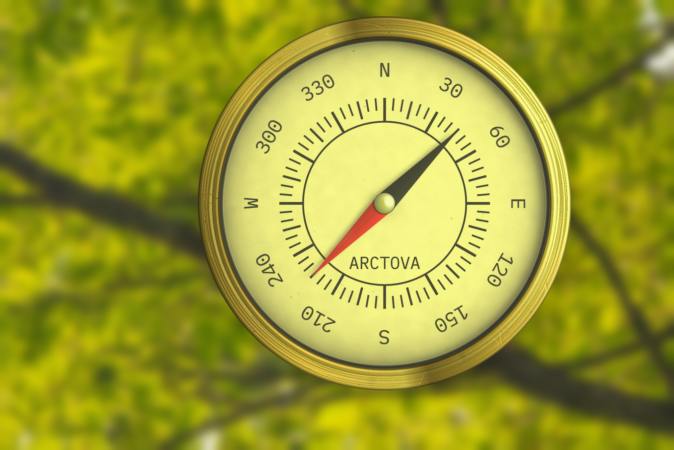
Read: 225,°
